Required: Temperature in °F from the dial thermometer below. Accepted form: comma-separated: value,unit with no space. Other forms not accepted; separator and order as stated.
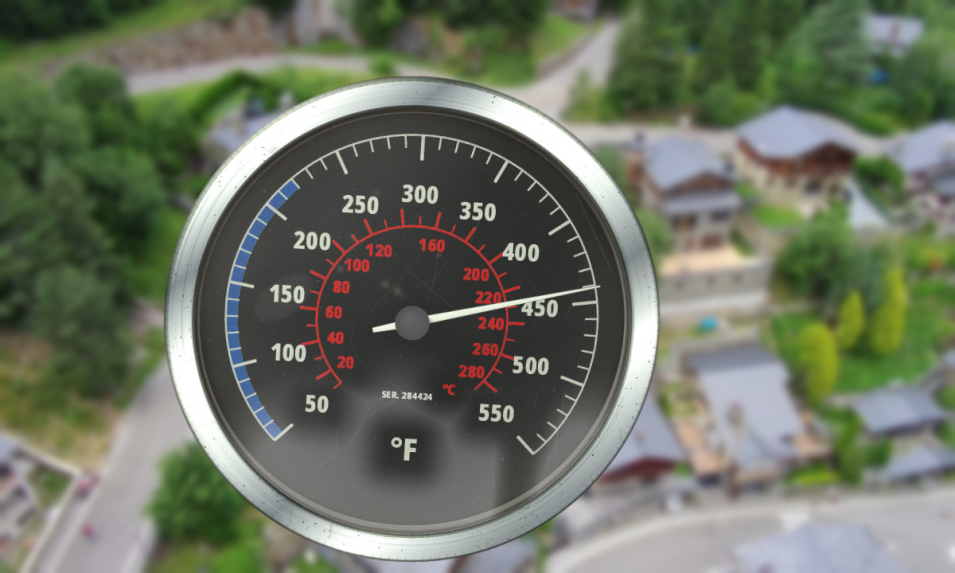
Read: 440,°F
